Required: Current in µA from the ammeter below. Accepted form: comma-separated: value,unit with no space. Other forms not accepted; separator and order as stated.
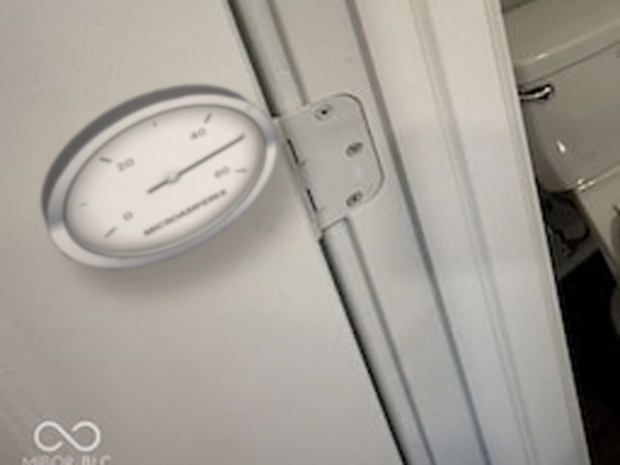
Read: 50,µA
